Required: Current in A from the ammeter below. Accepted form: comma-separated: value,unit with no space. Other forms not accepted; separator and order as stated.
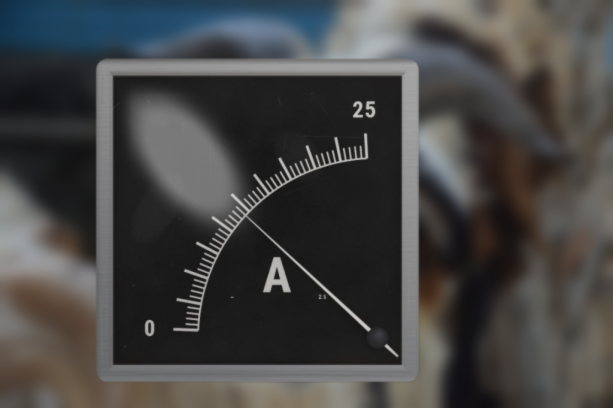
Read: 12,A
